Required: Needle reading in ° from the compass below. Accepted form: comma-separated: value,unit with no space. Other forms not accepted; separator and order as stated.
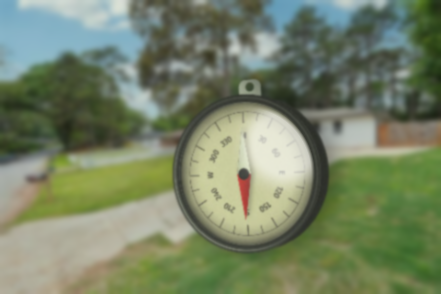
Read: 180,°
